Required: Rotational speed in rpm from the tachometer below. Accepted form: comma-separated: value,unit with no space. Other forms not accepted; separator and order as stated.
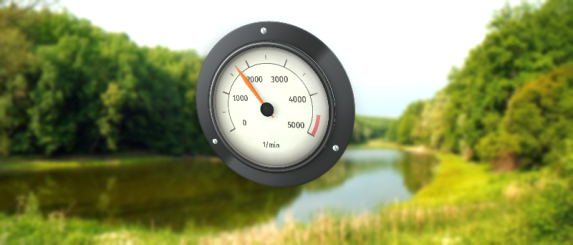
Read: 1750,rpm
